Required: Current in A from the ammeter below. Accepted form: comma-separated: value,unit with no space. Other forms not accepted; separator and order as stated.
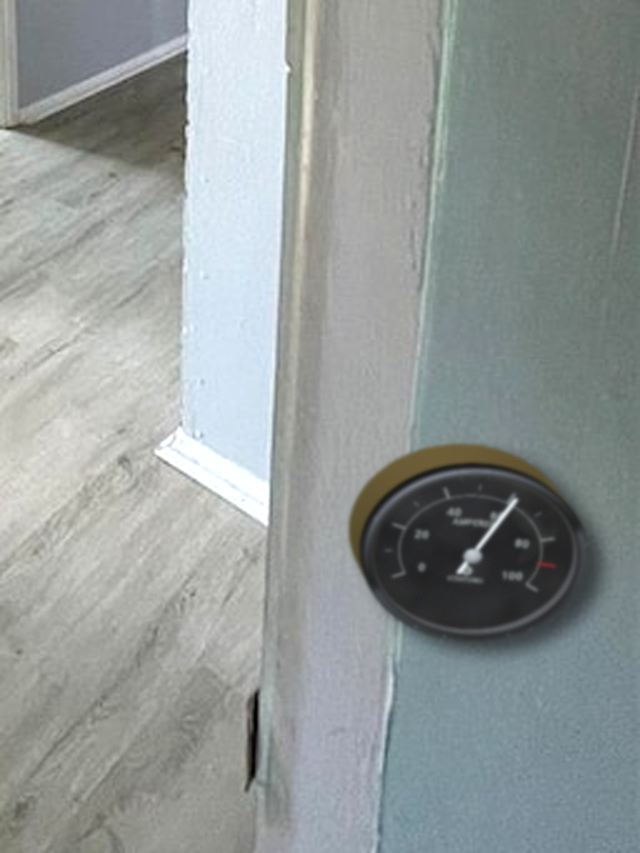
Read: 60,A
